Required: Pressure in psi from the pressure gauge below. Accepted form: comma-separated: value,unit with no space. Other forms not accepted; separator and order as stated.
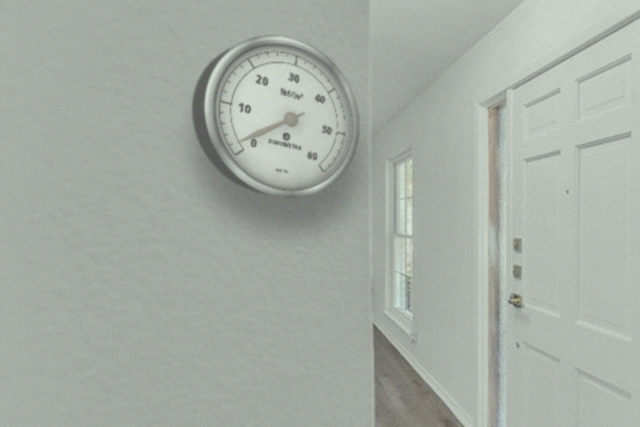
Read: 2,psi
